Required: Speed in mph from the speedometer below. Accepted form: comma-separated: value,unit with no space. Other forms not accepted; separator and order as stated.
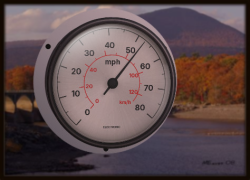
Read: 52.5,mph
